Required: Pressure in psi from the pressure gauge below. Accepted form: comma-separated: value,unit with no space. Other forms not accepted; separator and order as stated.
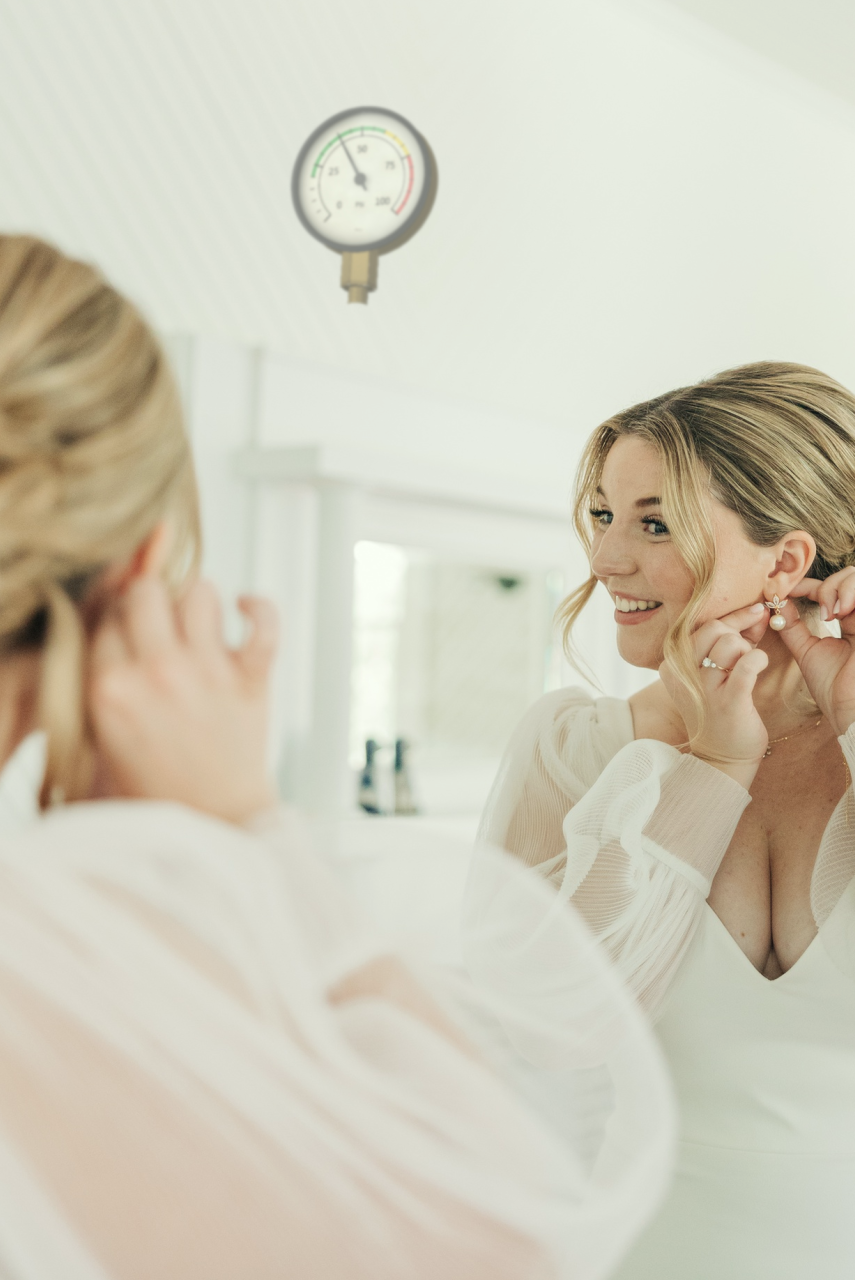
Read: 40,psi
